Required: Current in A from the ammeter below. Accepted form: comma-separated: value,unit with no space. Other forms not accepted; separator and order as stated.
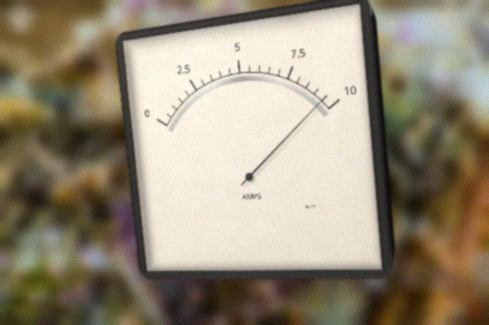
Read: 9.5,A
